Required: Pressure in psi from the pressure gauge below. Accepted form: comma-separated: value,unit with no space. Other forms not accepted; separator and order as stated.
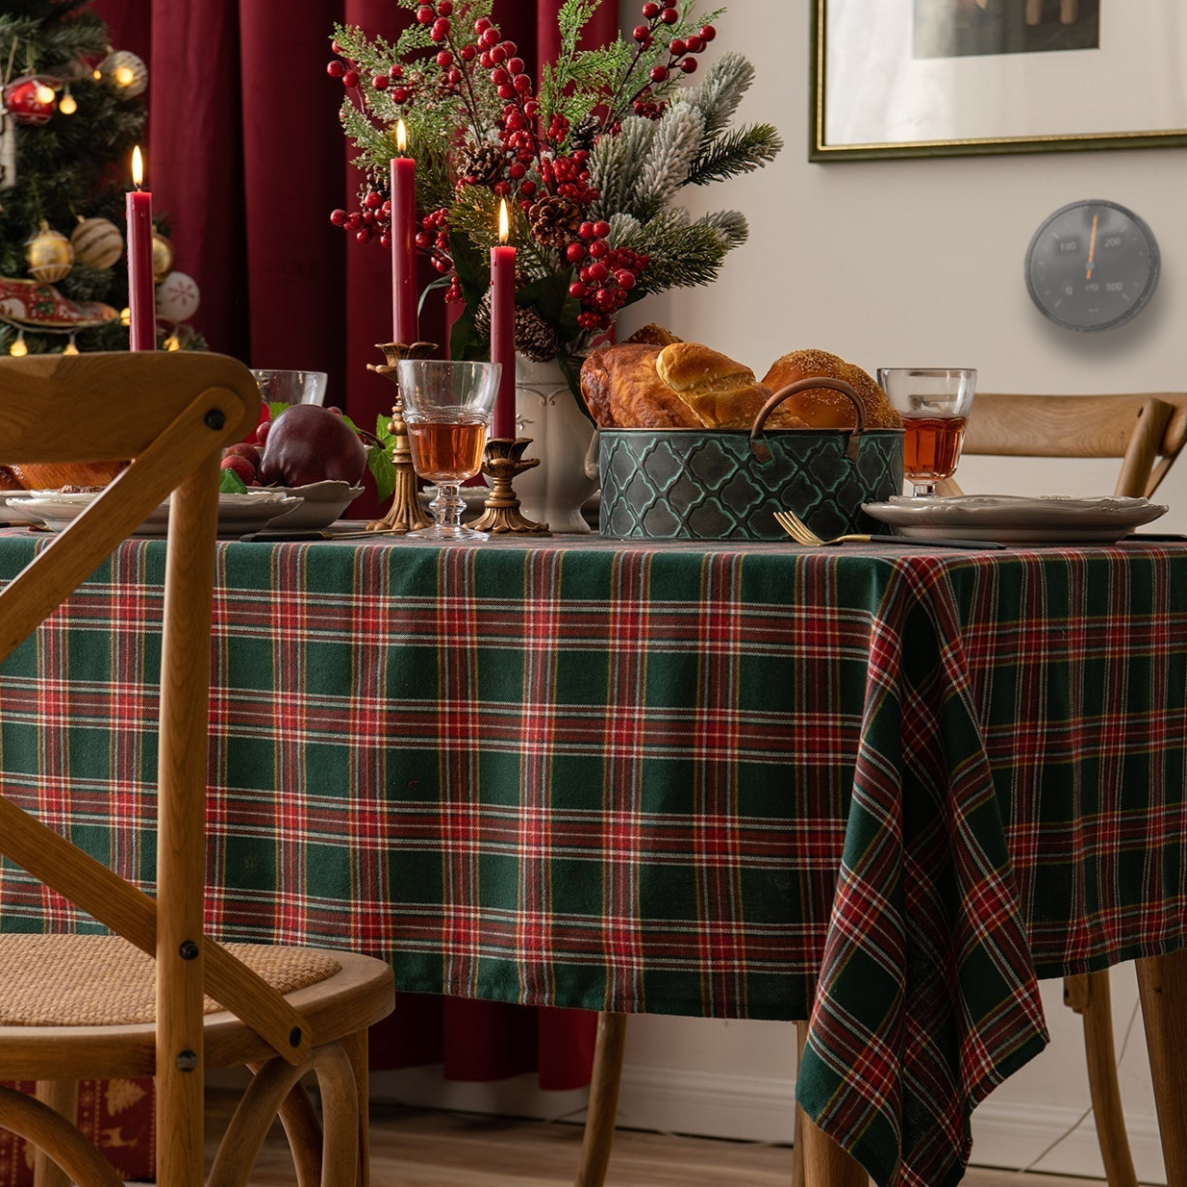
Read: 160,psi
